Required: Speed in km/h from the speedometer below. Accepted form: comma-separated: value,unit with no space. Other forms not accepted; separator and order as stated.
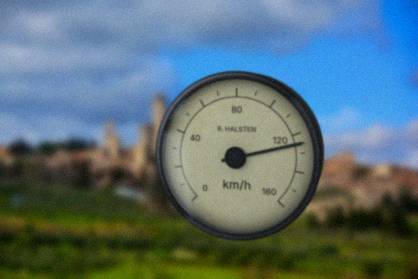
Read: 125,km/h
